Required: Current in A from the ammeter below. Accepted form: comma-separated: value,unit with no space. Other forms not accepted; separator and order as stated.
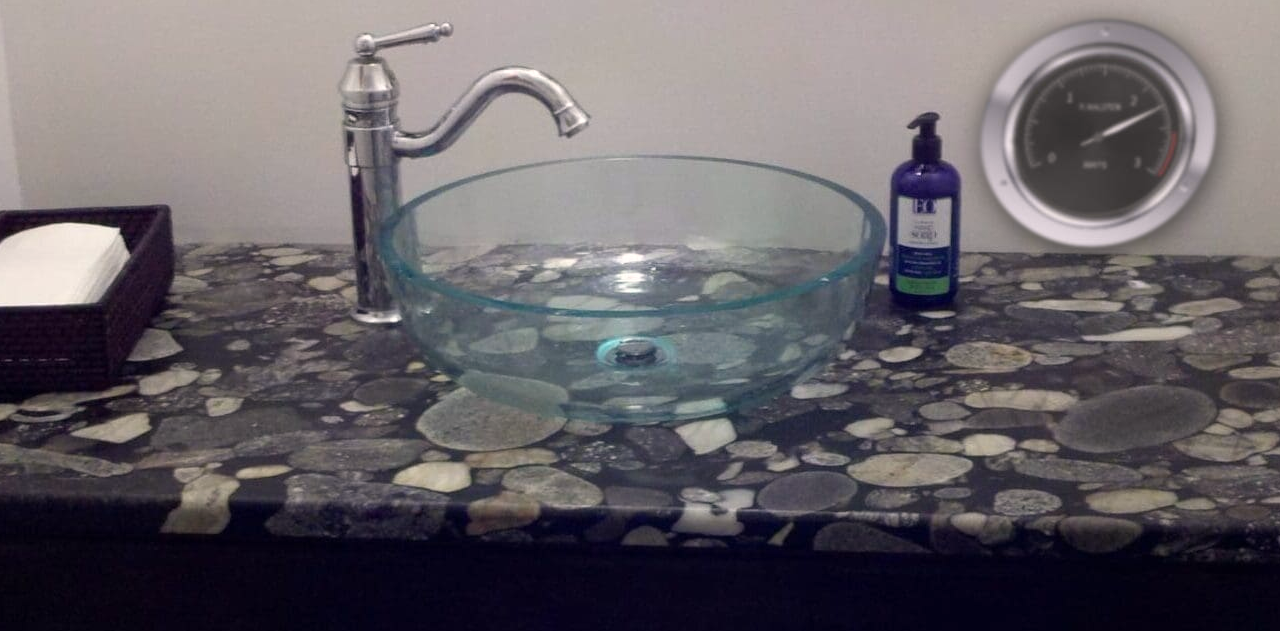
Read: 2.25,A
